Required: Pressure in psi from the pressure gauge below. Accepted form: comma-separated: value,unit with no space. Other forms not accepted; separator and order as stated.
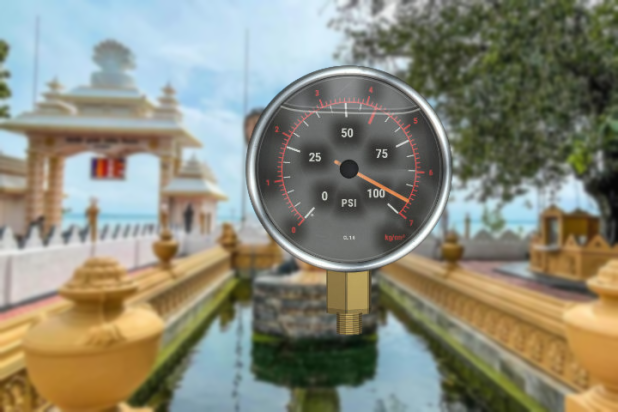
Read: 95,psi
